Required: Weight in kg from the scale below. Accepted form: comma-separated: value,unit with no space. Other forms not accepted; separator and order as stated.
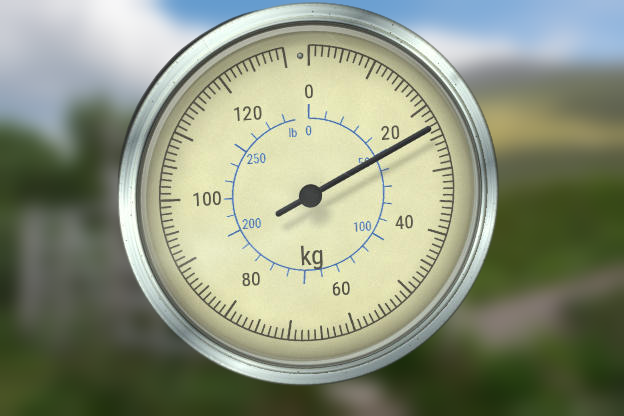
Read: 23,kg
